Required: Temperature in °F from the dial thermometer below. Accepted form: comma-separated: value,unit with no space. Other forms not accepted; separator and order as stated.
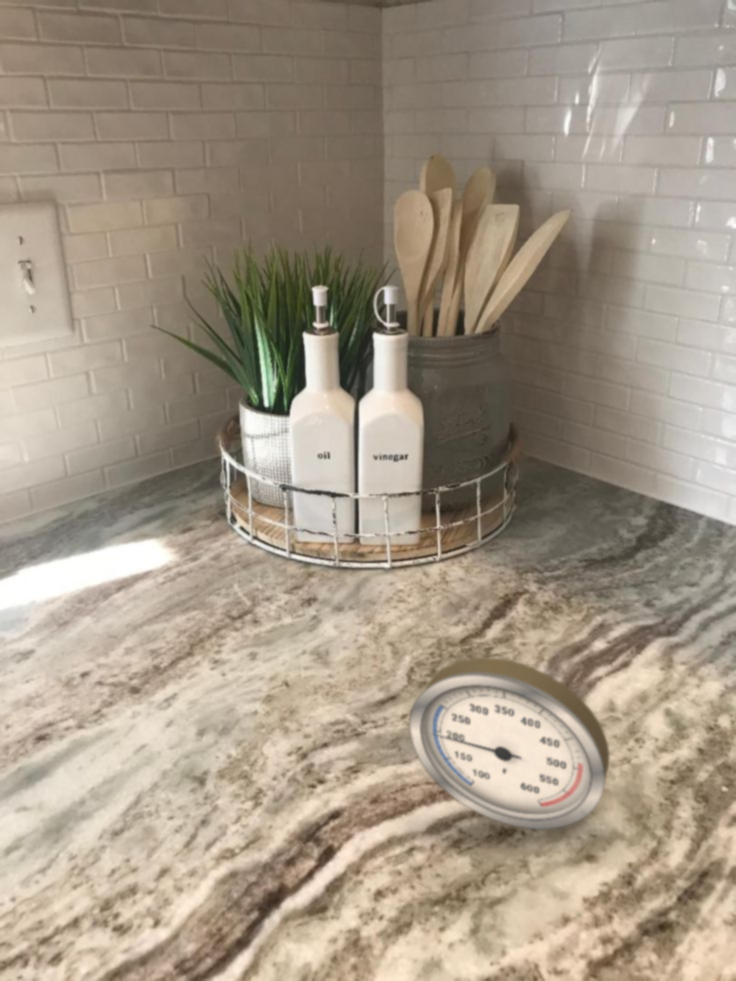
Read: 200,°F
